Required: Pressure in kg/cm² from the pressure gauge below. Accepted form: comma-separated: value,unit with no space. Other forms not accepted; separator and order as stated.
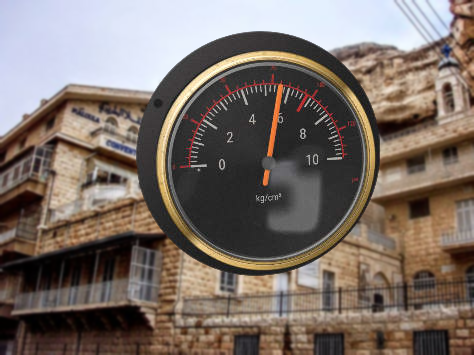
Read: 5.6,kg/cm²
